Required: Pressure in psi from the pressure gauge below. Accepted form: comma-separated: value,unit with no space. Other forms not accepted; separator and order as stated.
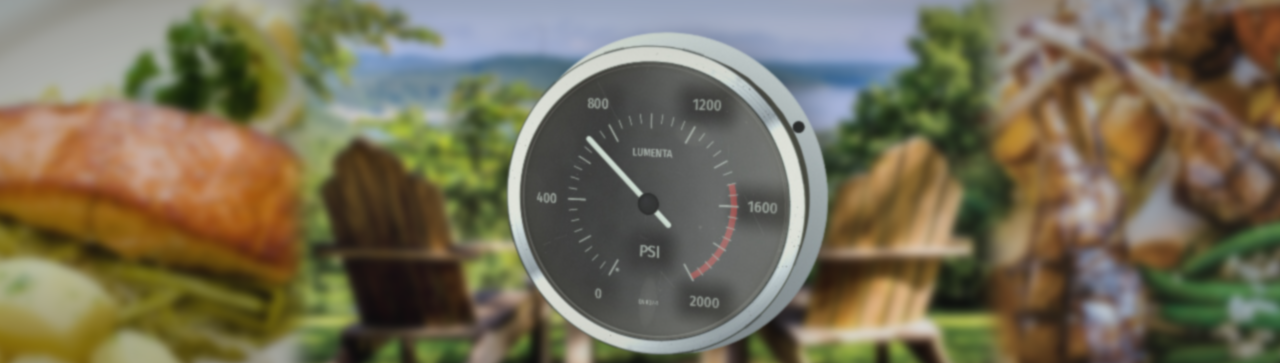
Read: 700,psi
